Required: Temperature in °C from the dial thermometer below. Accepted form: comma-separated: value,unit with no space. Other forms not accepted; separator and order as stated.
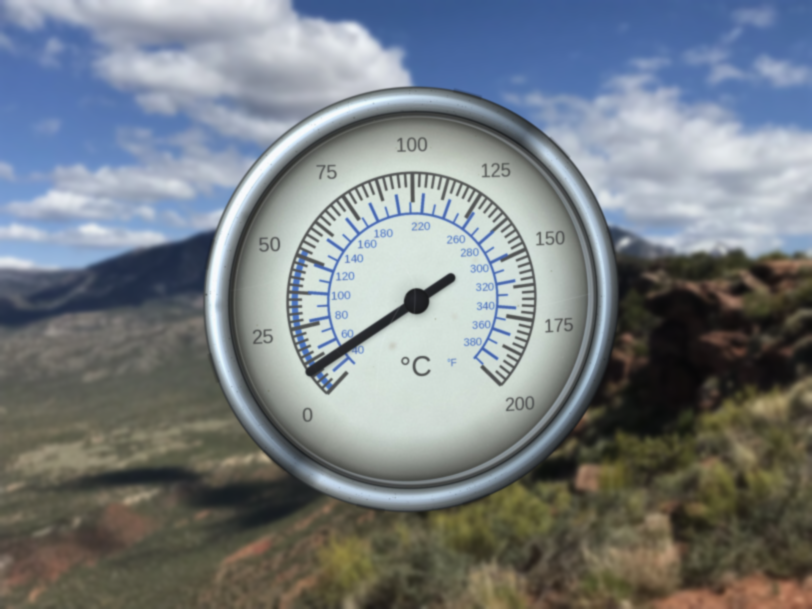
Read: 10,°C
